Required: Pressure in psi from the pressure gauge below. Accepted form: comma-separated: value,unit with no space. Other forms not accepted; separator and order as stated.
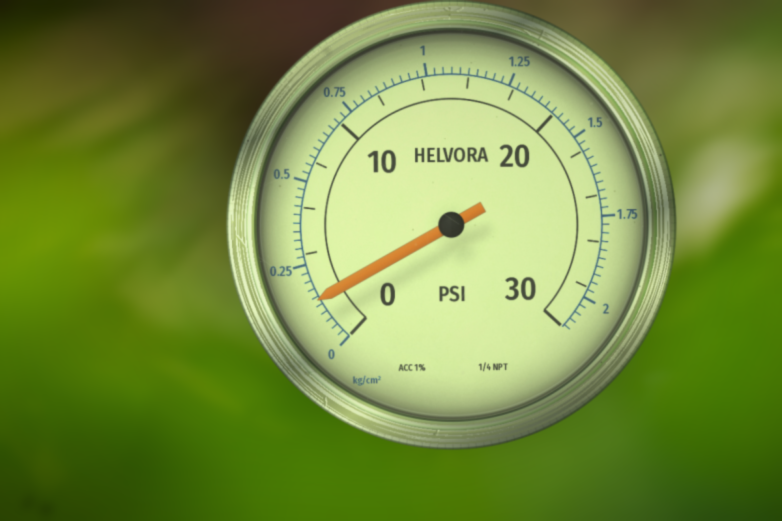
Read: 2,psi
